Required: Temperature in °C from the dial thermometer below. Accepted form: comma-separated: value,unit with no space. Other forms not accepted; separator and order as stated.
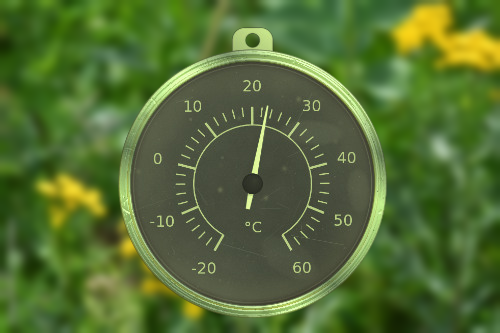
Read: 23,°C
